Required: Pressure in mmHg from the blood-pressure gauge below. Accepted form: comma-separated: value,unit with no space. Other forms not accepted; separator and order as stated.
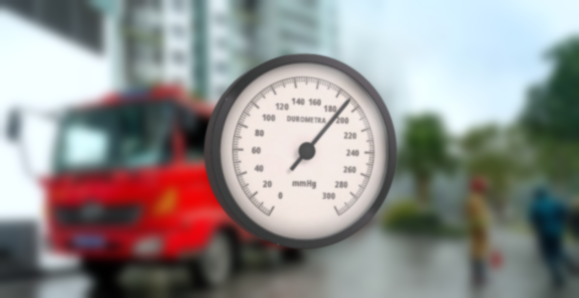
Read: 190,mmHg
